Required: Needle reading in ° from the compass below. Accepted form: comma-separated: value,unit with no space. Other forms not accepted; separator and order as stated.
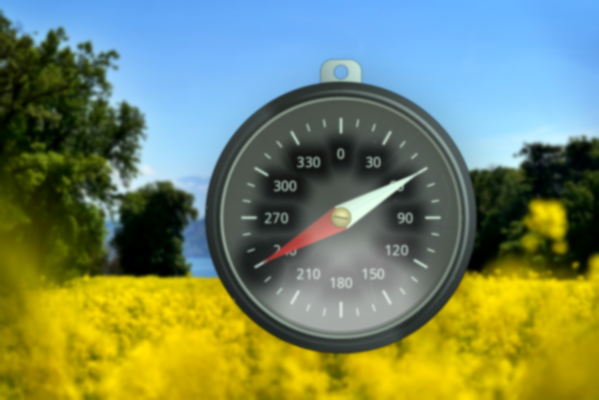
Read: 240,°
